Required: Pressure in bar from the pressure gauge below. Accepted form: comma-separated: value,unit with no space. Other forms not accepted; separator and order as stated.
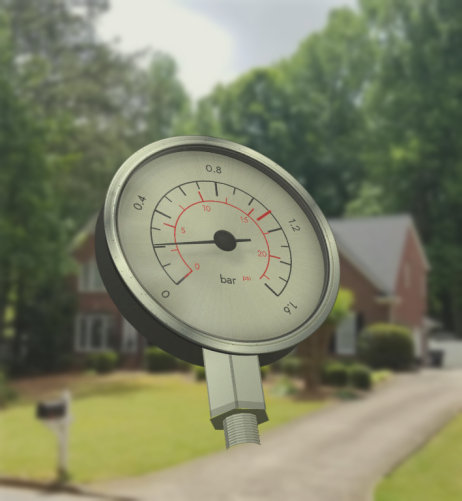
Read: 0.2,bar
